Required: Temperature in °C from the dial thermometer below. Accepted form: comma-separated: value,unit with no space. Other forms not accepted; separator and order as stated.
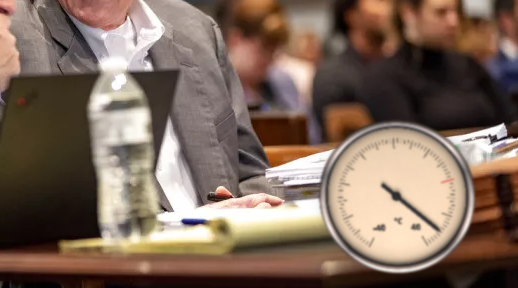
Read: 35,°C
